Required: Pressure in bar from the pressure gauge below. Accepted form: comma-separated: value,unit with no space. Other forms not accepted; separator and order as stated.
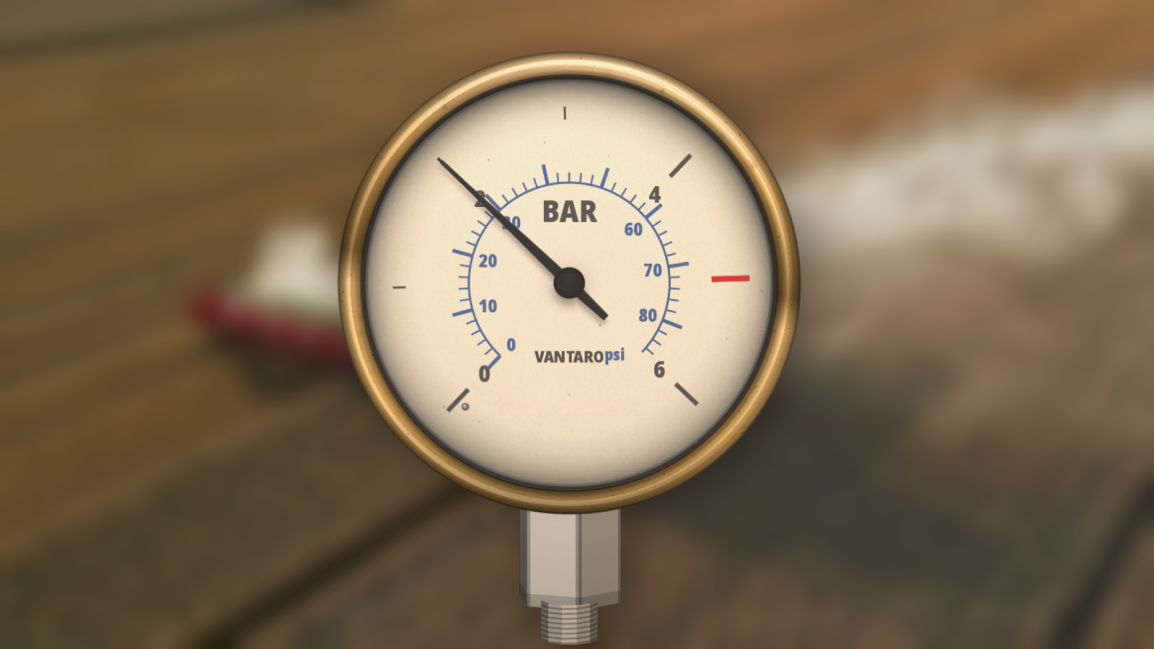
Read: 2,bar
